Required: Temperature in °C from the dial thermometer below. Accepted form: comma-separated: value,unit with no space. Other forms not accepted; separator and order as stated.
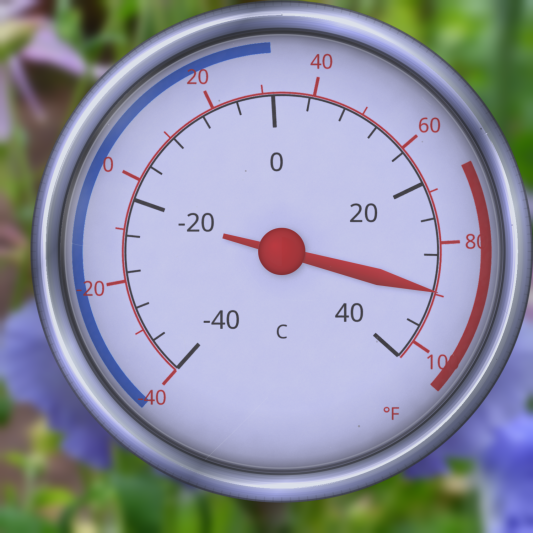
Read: 32,°C
